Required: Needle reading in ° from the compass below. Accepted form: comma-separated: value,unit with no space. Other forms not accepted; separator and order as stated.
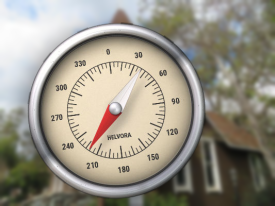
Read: 220,°
